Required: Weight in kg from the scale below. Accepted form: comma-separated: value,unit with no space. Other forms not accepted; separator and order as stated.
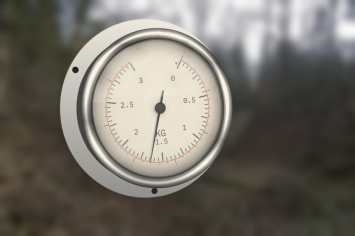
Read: 1.65,kg
